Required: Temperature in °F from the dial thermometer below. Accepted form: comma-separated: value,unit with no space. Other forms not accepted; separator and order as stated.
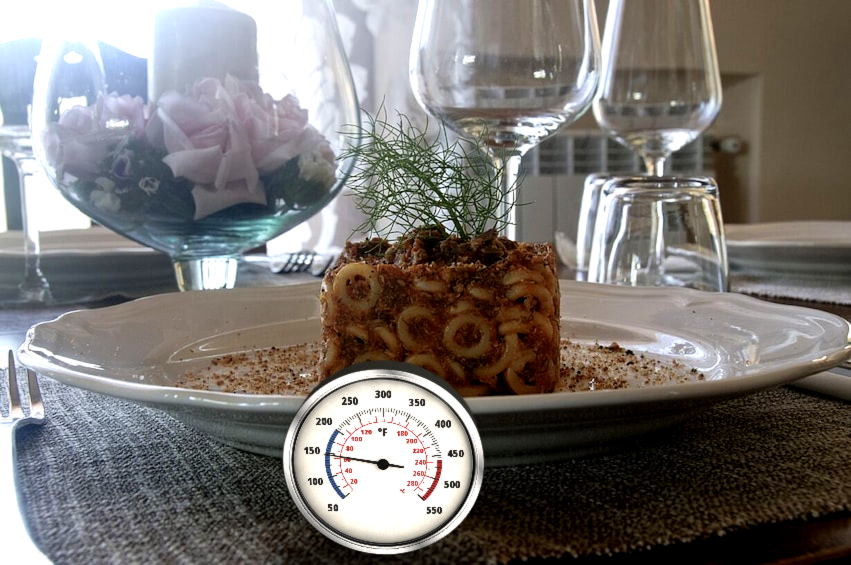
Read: 150,°F
